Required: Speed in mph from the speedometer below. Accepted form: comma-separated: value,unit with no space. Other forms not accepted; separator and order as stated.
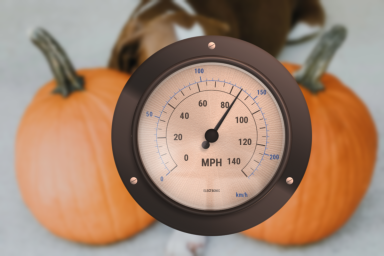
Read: 85,mph
